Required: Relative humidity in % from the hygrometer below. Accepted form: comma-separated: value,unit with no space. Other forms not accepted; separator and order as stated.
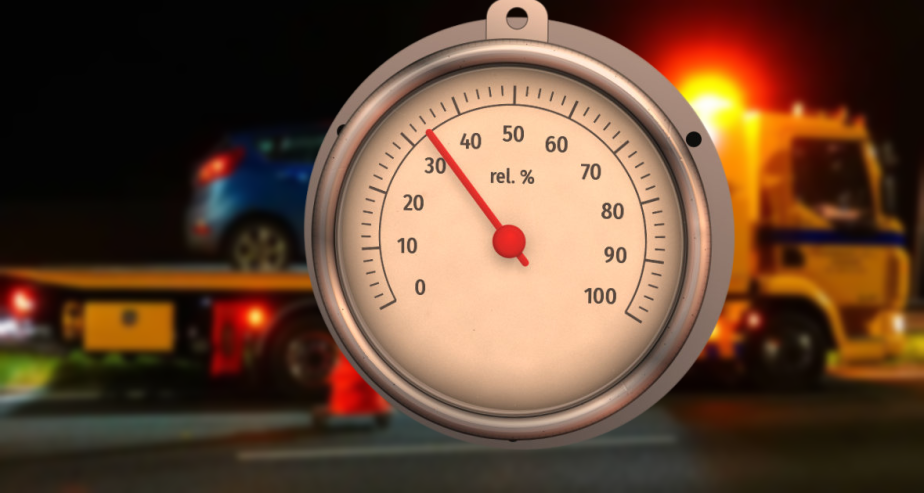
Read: 34,%
